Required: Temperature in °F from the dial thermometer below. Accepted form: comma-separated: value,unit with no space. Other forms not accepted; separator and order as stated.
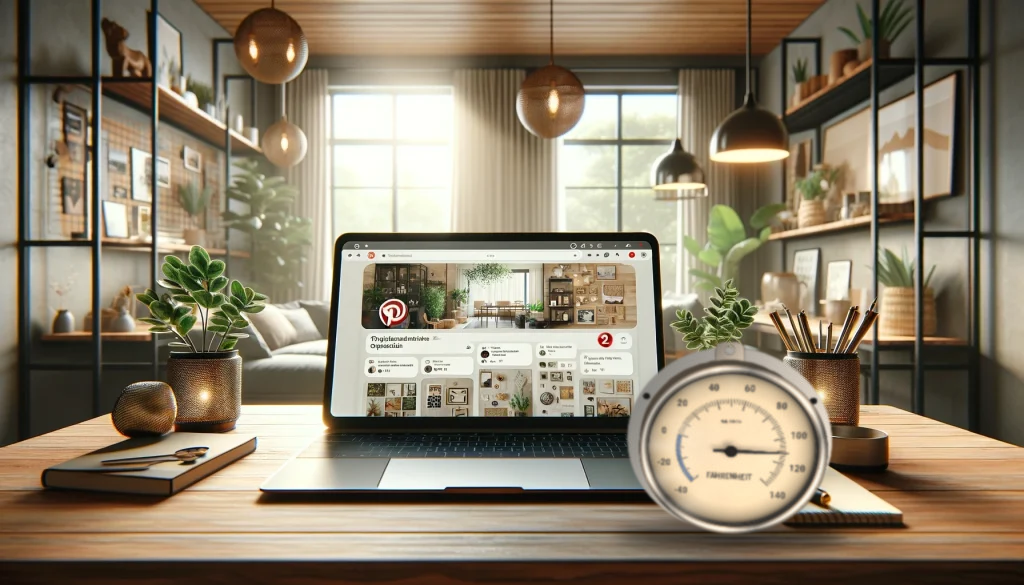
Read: 110,°F
